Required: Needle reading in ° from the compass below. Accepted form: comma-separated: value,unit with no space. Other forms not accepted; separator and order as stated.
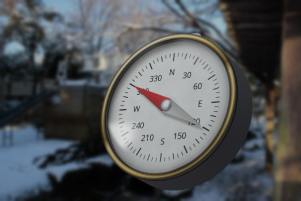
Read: 300,°
